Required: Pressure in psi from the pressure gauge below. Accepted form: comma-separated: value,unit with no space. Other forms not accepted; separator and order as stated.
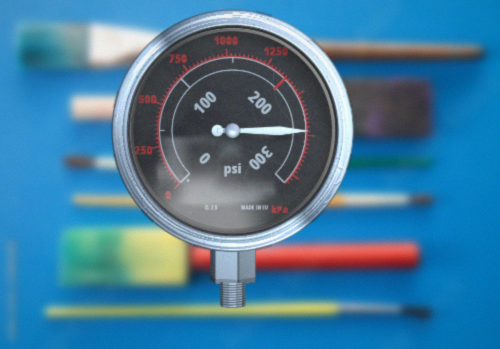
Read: 250,psi
